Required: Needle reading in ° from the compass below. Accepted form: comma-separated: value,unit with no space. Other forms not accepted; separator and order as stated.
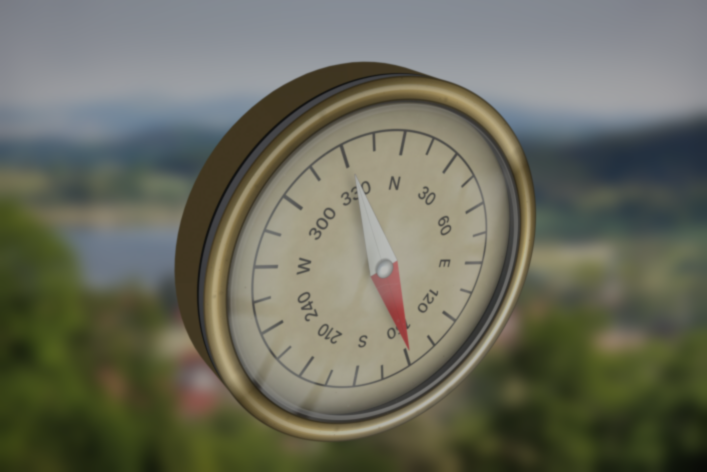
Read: 150,°
